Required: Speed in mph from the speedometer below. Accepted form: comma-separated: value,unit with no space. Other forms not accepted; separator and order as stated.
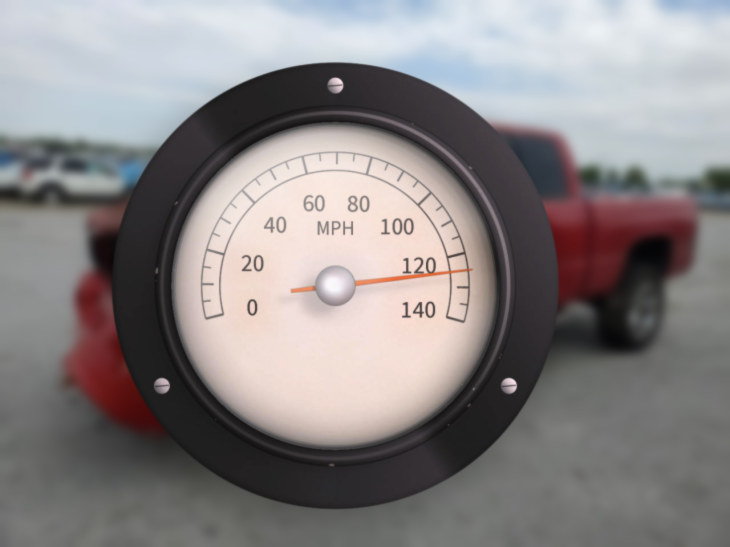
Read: 125,mph
